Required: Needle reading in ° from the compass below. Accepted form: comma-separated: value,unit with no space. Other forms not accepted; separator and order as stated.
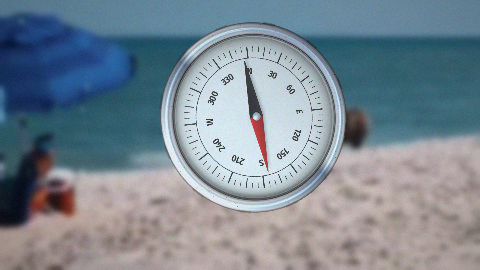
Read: 175,°
